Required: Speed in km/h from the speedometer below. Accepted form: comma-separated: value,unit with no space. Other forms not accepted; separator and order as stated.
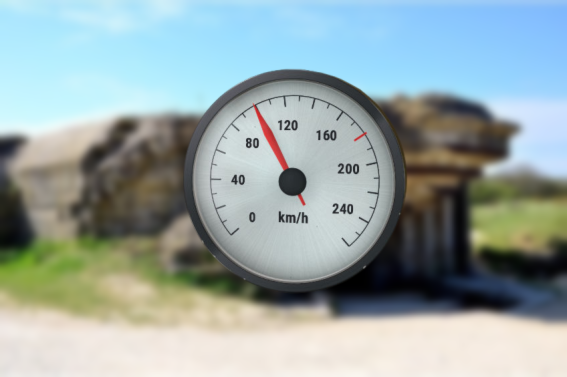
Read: 100,km/h
